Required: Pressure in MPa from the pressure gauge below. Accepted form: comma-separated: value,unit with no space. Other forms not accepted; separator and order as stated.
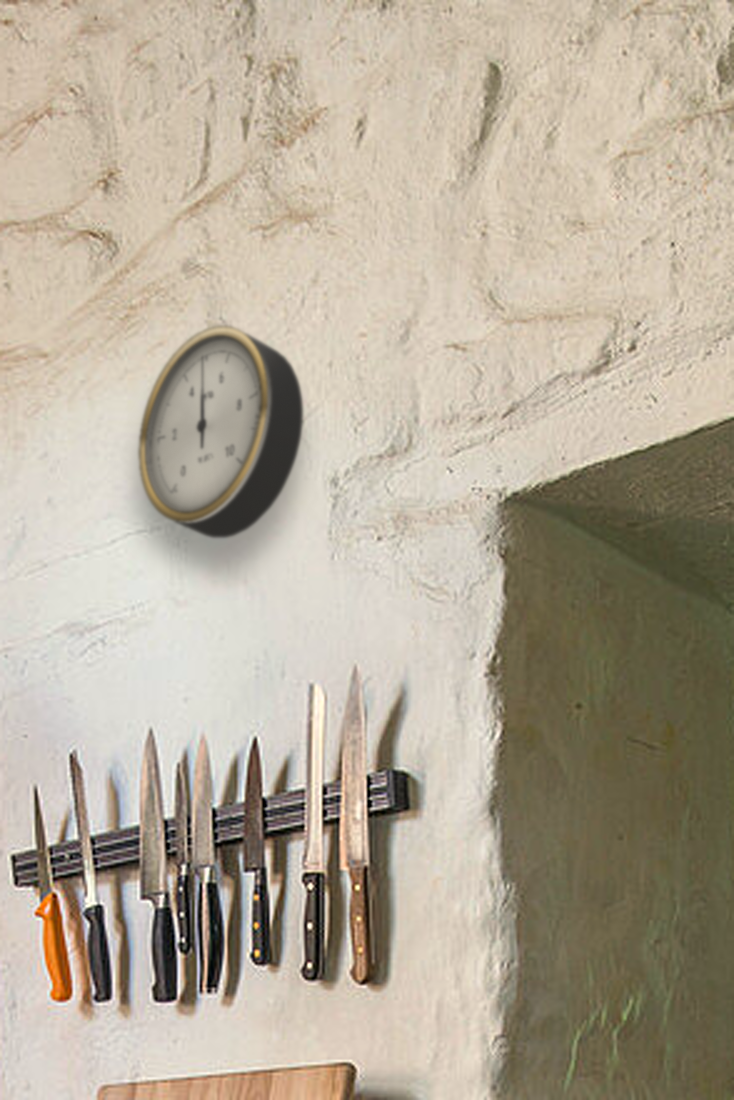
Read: 5,MPa
